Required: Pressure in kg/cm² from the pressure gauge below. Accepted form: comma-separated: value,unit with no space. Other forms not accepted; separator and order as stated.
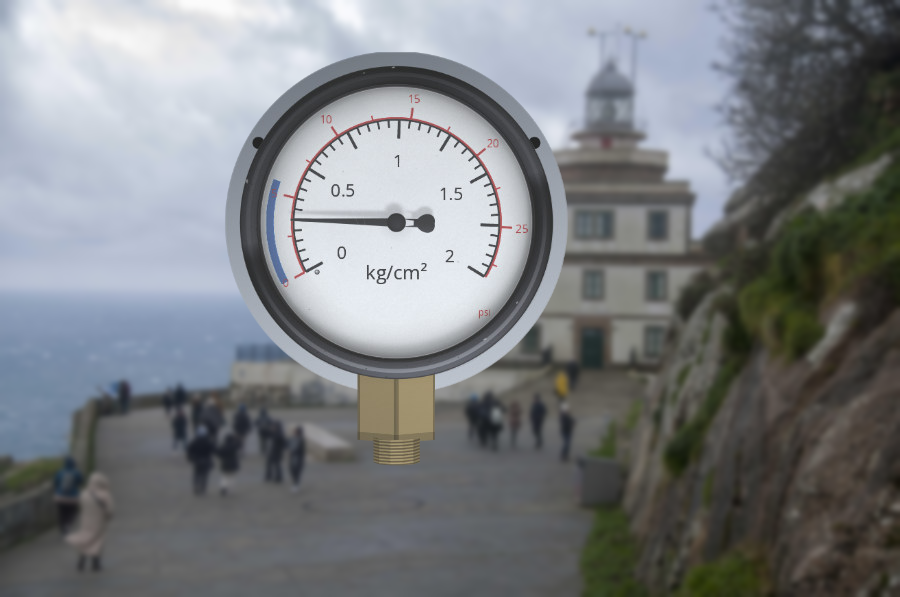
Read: 0.25,kg/cm²
